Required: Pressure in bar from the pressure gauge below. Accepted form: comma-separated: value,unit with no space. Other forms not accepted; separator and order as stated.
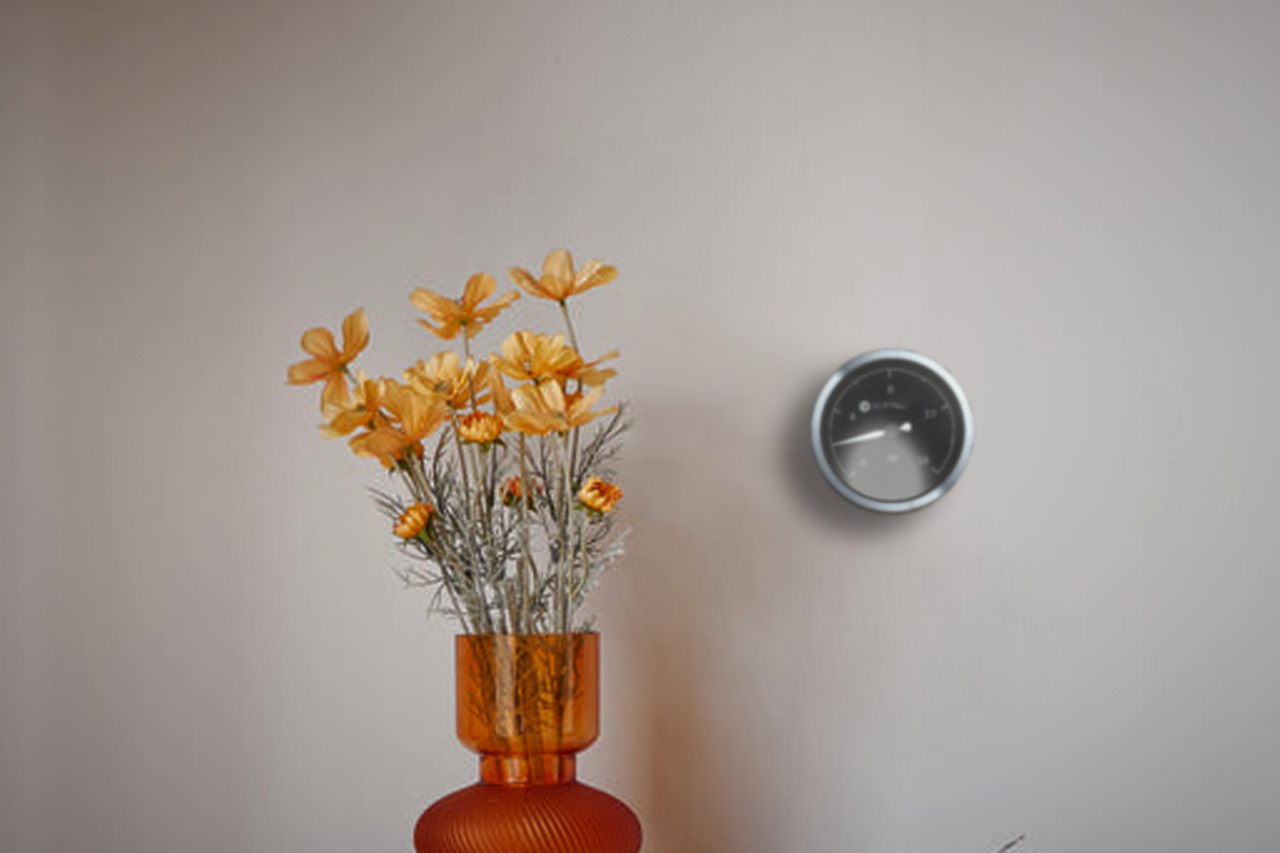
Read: 2,bar
